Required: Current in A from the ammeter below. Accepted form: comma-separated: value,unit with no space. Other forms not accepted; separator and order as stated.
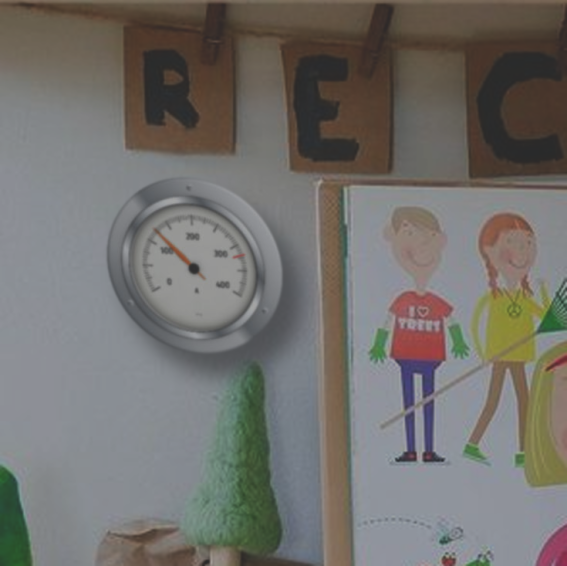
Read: 125,A
